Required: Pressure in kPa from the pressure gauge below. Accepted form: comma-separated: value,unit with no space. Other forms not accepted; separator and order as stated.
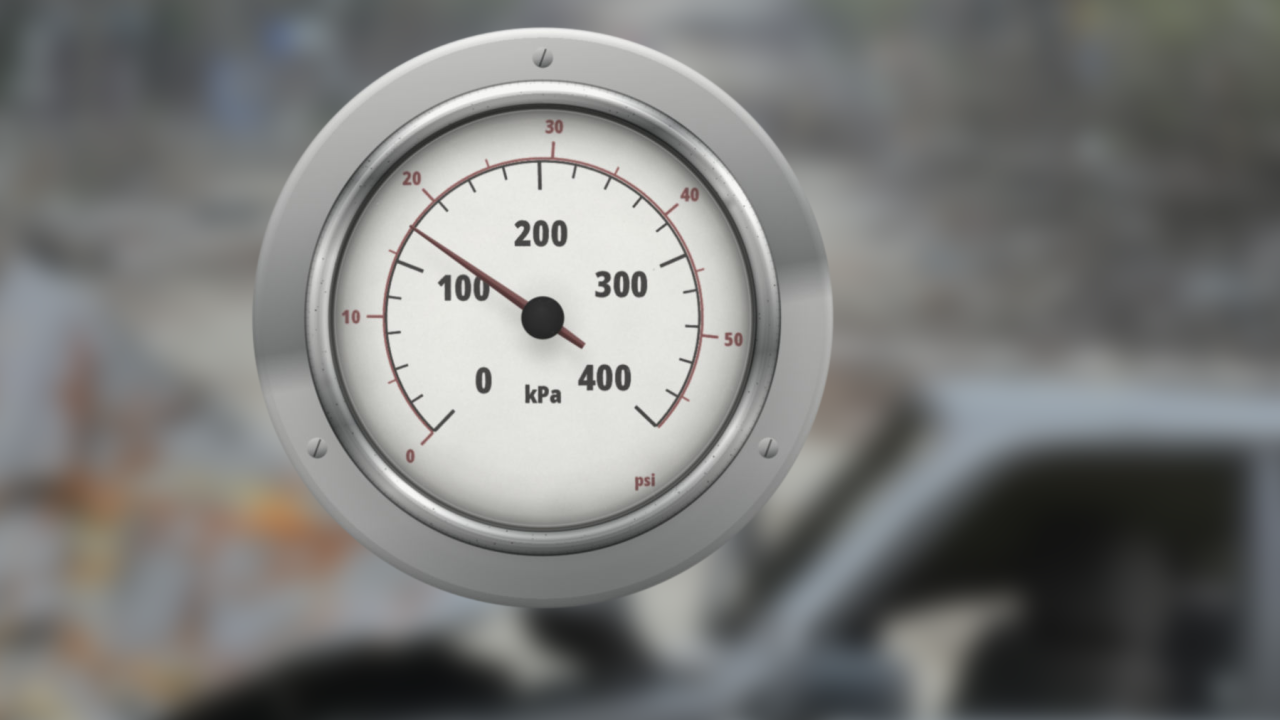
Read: 120,kPa
